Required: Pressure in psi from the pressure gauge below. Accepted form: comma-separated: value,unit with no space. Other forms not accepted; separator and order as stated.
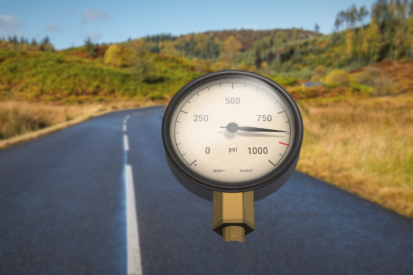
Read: 850,psi
